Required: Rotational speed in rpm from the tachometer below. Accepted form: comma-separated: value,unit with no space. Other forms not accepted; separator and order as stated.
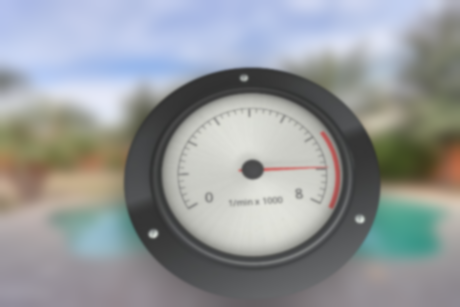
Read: 7000,rpm
